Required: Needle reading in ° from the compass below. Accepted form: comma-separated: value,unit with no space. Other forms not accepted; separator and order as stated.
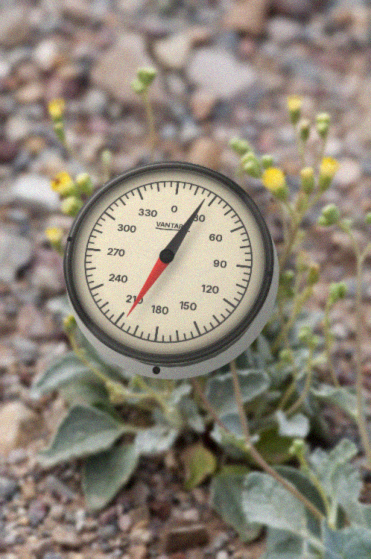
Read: 205,°
